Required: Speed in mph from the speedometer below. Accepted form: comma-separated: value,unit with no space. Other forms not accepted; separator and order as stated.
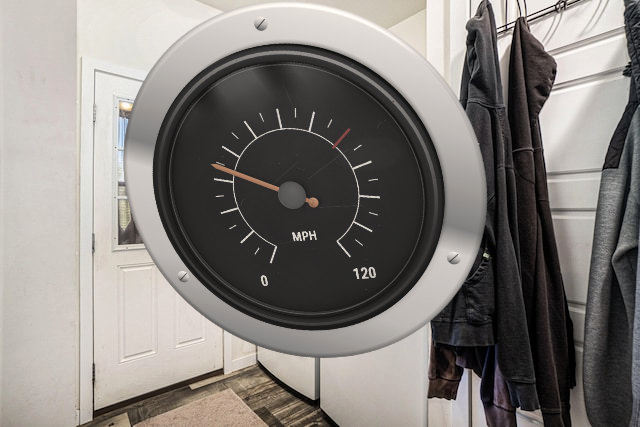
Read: 35,mph
